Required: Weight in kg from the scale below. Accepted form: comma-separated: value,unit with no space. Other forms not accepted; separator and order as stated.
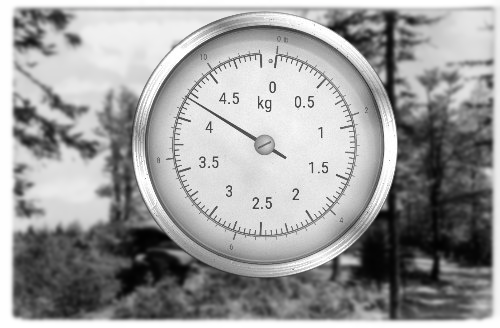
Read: 4.2,kg
